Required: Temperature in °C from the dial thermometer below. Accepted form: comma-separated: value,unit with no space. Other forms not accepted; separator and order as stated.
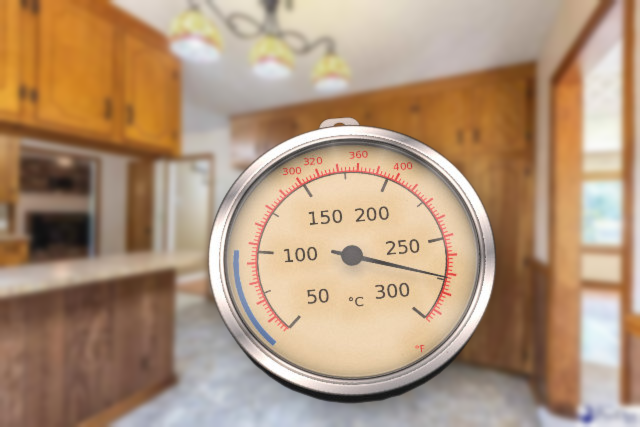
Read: 275,°C
